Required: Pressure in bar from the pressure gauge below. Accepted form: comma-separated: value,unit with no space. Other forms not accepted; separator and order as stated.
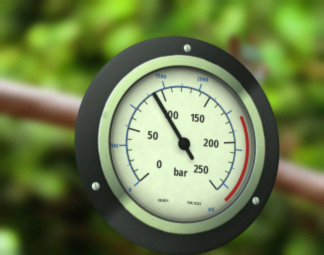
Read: 90,bar
